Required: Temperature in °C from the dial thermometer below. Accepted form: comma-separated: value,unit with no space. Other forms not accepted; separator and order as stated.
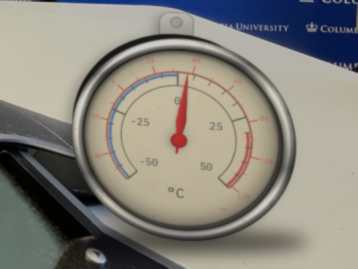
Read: 2.5,°C
